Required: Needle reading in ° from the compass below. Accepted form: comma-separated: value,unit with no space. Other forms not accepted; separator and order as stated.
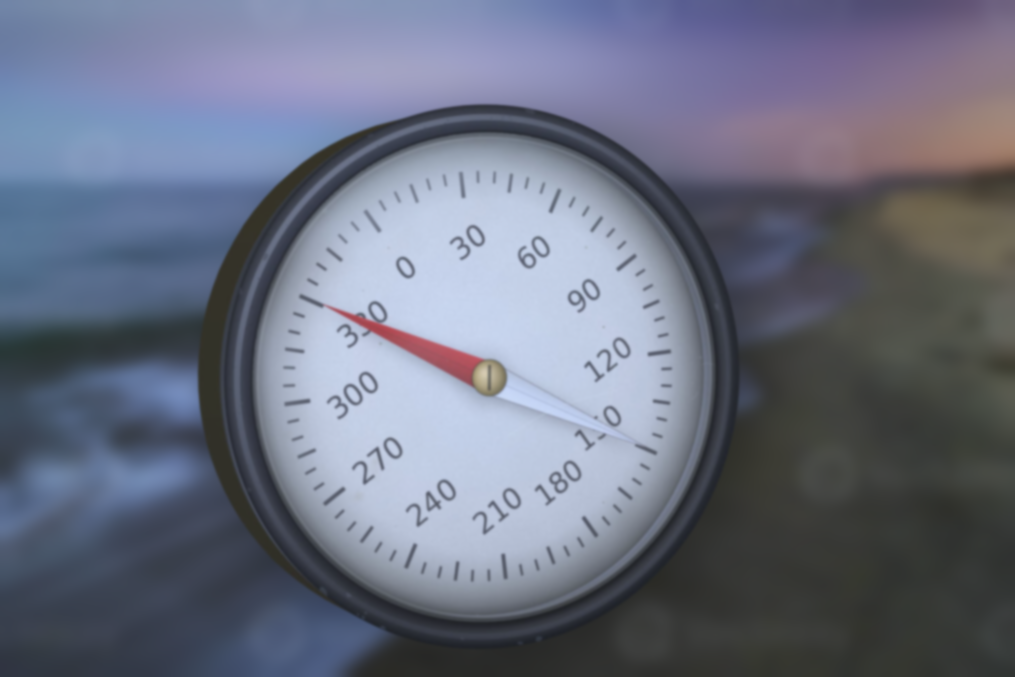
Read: 330,°
